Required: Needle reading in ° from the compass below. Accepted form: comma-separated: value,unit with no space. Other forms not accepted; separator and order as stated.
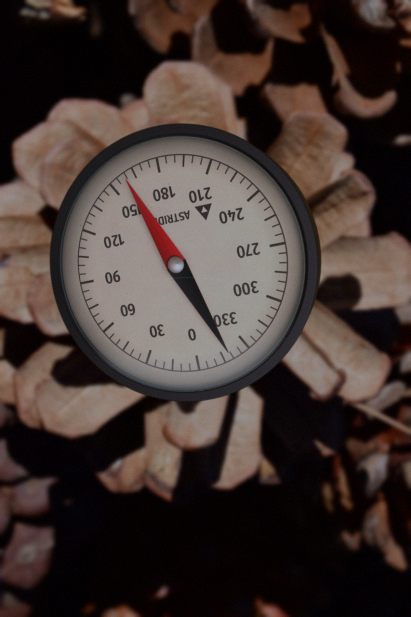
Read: 160,°
